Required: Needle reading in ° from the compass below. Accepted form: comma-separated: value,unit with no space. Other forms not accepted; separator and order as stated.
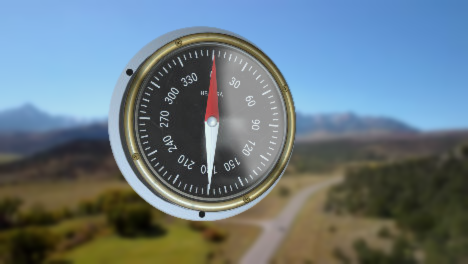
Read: 0,°
